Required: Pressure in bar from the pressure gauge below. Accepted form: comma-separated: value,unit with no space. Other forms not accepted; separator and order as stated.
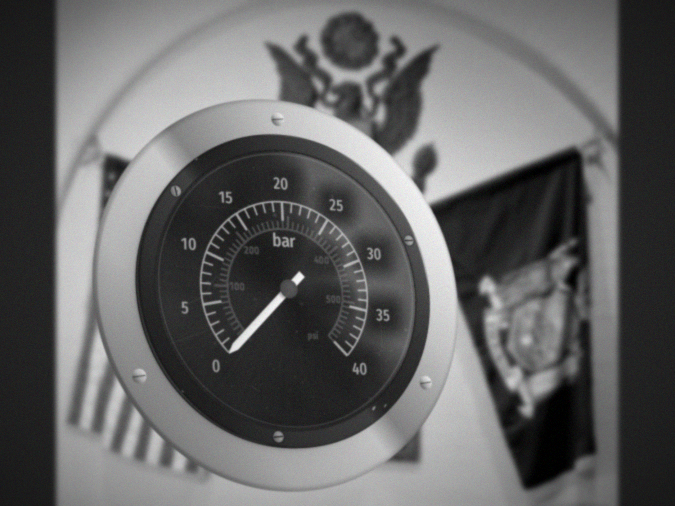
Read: 0,bar
